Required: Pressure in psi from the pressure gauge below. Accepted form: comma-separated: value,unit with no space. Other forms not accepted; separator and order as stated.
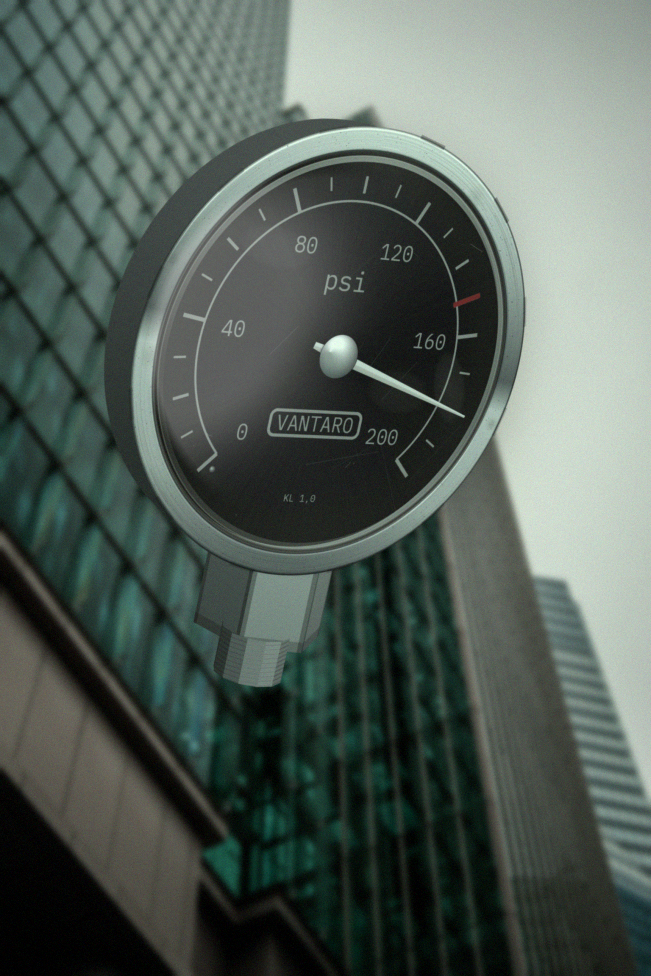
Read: 180,psi
